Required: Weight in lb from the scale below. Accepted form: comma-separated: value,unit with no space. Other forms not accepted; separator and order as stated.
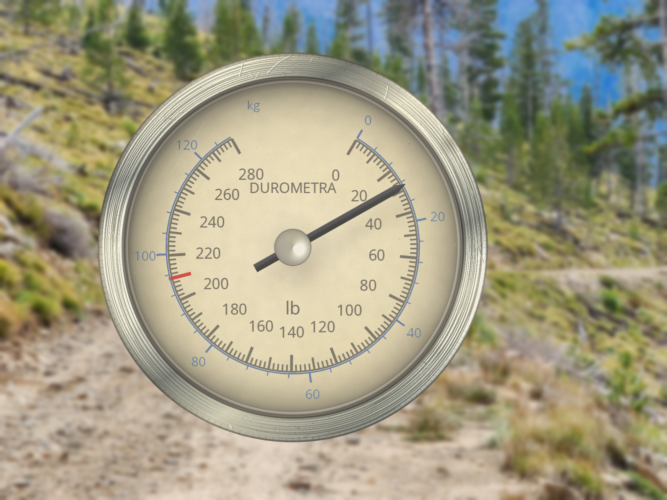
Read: 28,lb
